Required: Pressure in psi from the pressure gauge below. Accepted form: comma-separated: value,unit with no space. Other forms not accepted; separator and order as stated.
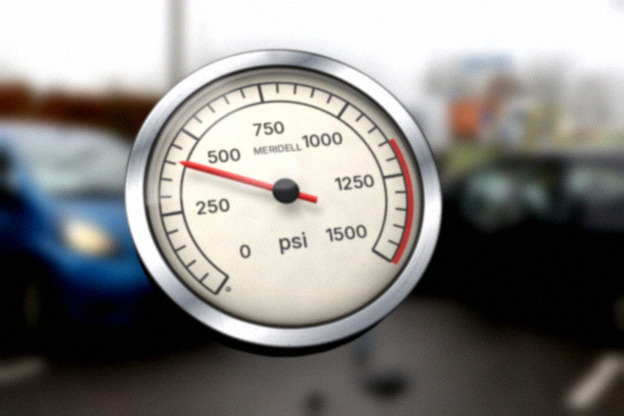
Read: 400,psi
